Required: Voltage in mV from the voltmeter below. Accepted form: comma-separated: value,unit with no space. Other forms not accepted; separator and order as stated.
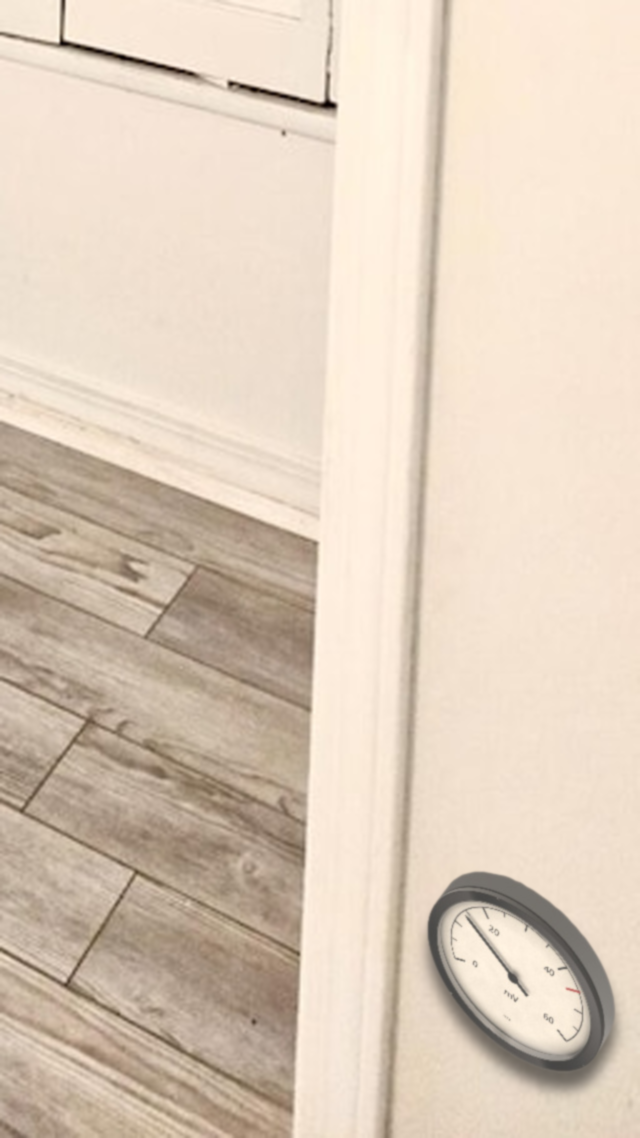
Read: 15,mV
